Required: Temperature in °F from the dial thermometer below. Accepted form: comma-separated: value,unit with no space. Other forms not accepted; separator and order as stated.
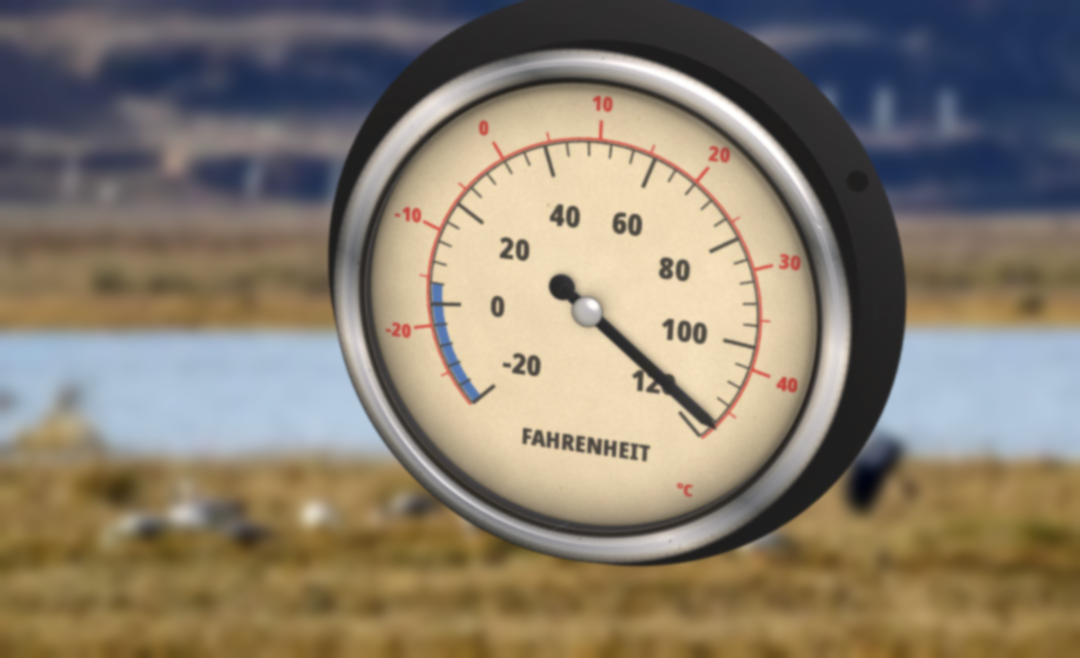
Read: 116,°F
